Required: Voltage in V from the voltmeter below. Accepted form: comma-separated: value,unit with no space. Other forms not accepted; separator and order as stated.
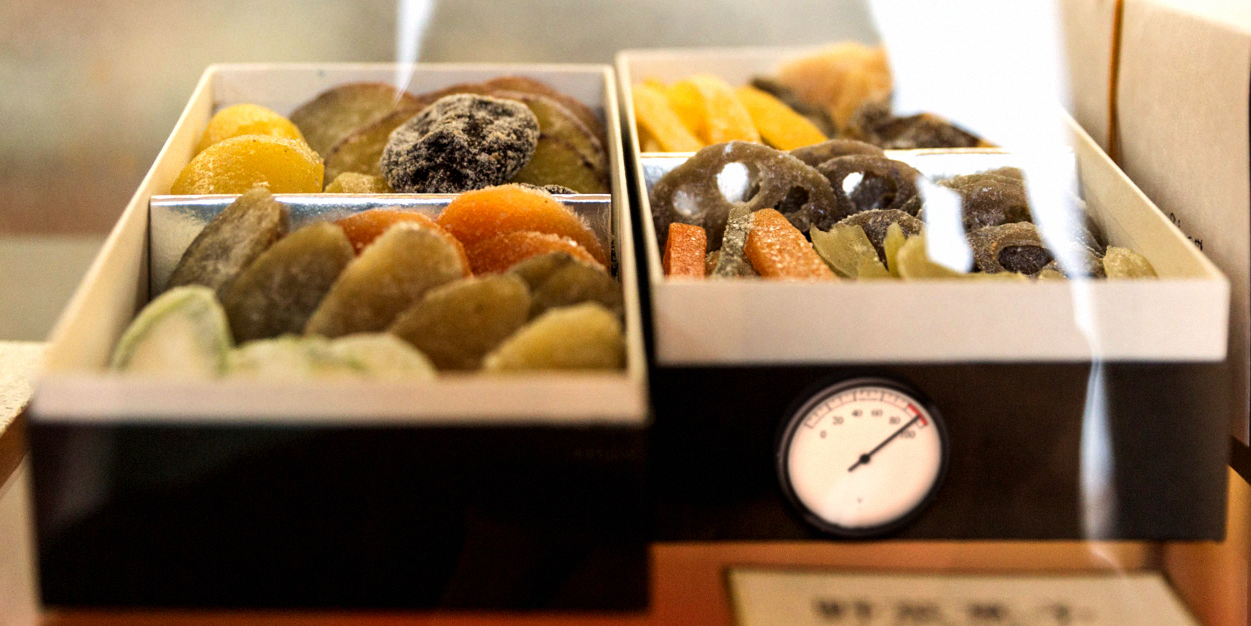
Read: 90,V
